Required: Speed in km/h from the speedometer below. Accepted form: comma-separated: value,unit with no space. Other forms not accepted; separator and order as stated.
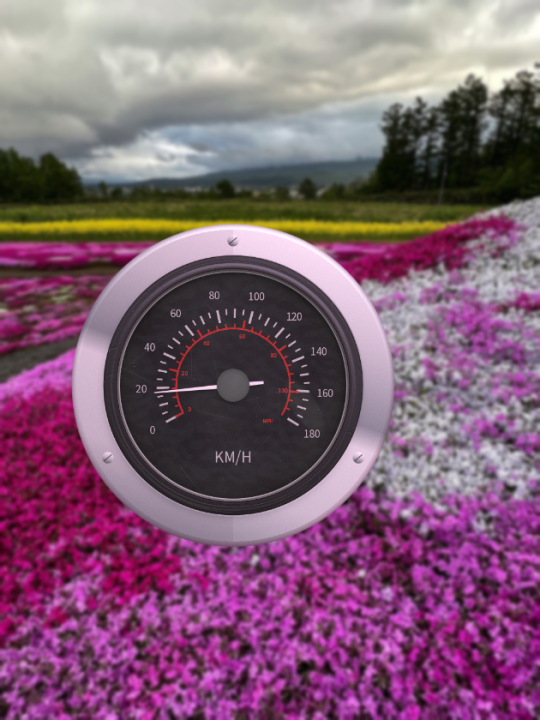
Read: 17.5,km/h
